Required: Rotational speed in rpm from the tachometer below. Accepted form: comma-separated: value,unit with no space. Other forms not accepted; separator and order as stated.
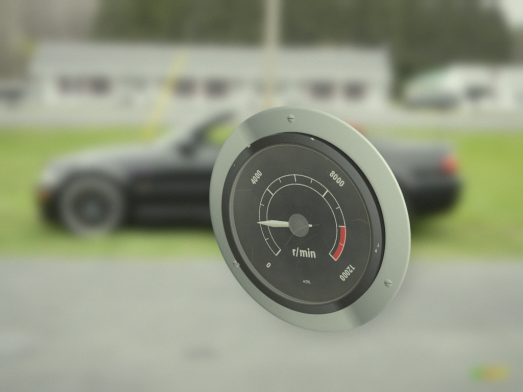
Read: 2000,rpm
